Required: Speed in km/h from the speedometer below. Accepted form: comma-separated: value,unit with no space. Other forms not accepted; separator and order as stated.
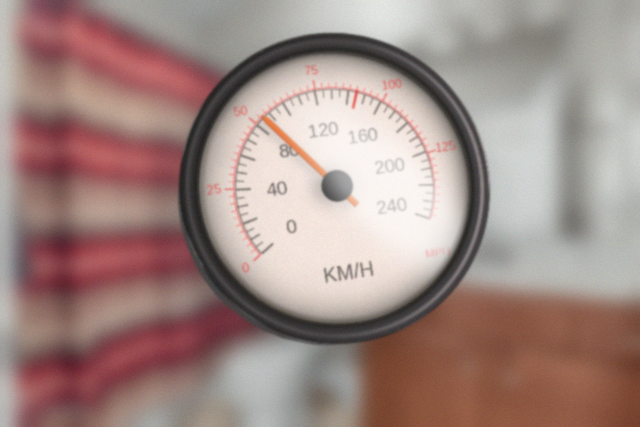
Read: 85,km/h
